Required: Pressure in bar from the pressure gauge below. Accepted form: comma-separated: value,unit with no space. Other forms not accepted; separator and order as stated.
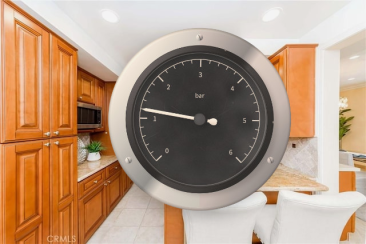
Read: 1.2,bar
